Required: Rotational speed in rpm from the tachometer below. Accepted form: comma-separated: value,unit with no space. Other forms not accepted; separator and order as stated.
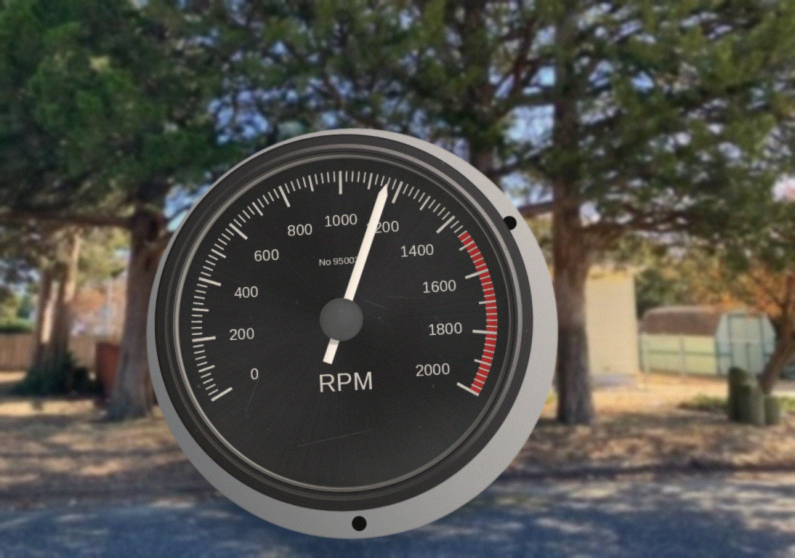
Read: 1160,rpm
